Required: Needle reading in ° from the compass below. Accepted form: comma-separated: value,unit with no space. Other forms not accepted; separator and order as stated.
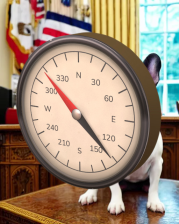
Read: 315,°
